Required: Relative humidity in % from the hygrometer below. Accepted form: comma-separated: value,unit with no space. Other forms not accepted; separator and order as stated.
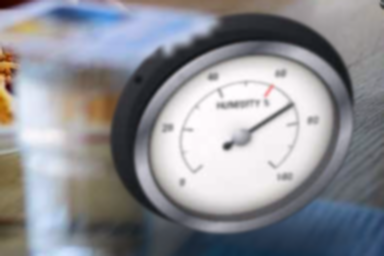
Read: 70,%
